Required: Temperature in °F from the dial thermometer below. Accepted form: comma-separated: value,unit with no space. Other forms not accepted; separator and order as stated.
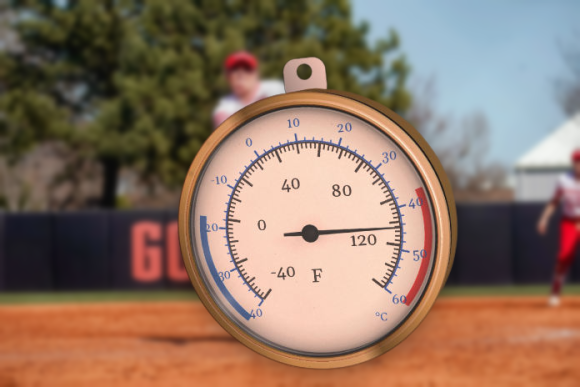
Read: 112,°F
